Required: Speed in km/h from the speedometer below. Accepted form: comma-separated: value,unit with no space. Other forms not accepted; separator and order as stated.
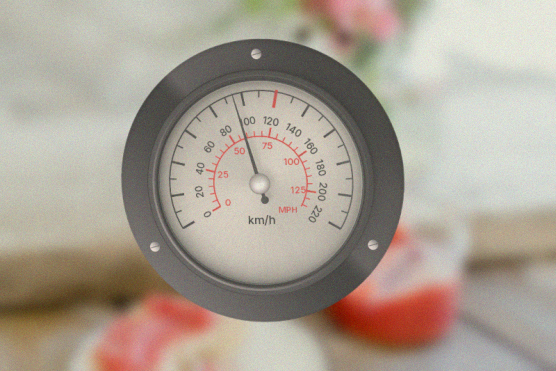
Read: 95,km/h
